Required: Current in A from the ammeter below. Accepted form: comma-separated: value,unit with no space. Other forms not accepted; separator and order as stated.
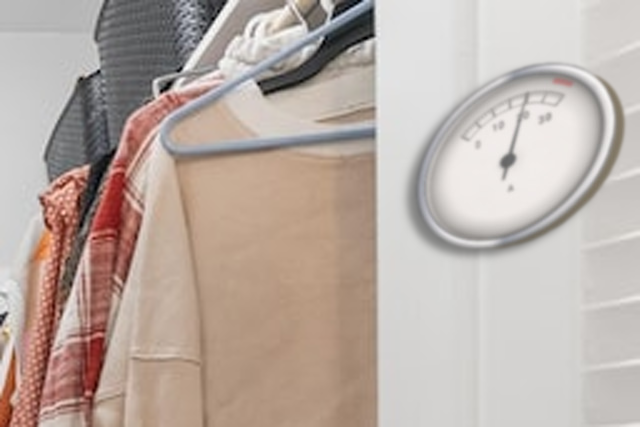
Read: 20,A
